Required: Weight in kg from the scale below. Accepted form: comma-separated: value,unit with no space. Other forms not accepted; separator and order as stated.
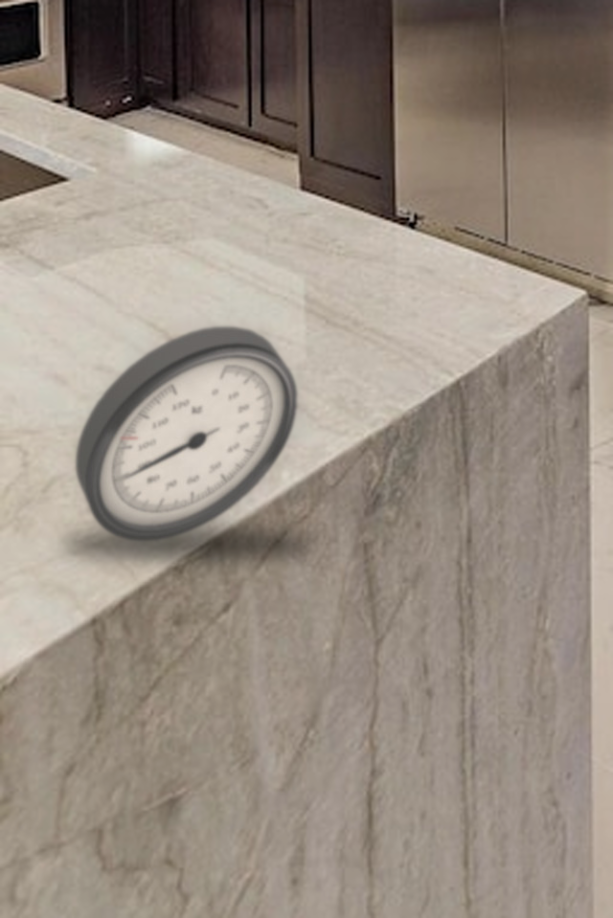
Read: 90,kg
